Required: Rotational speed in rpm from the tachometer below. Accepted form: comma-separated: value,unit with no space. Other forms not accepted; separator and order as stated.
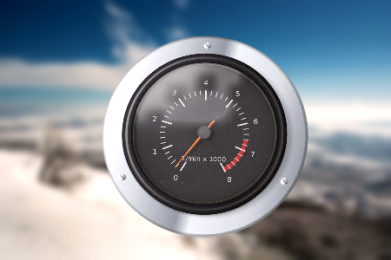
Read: 200,rpm
